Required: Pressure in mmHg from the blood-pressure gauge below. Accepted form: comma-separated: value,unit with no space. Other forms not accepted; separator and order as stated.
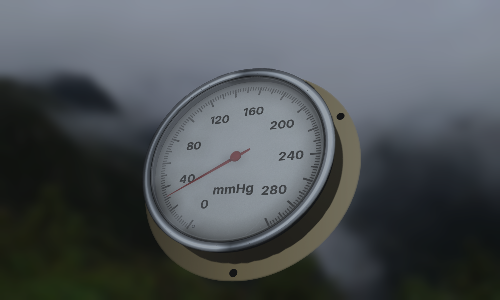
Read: 30,mmHg
